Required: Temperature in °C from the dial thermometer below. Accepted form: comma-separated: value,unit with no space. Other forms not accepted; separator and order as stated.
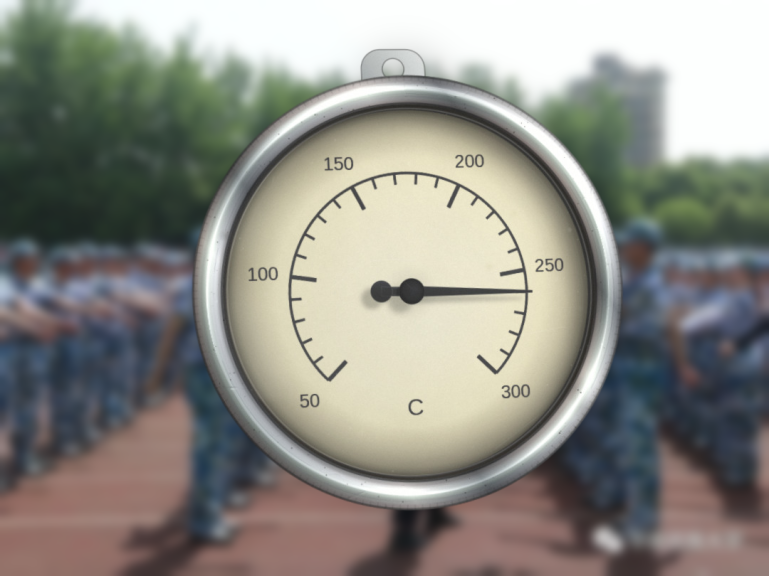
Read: 260,°C
